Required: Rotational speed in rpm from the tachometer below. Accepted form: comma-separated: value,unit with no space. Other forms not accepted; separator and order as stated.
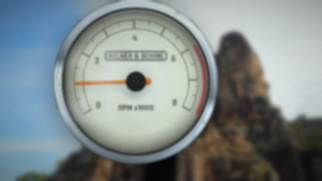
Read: 1000,rpm
